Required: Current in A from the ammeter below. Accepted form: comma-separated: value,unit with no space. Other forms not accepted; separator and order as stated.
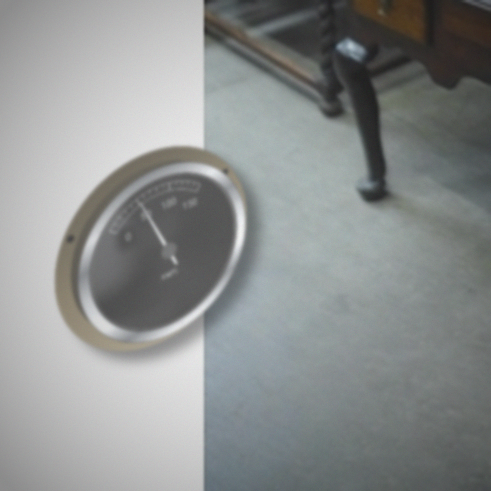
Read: 50,A
